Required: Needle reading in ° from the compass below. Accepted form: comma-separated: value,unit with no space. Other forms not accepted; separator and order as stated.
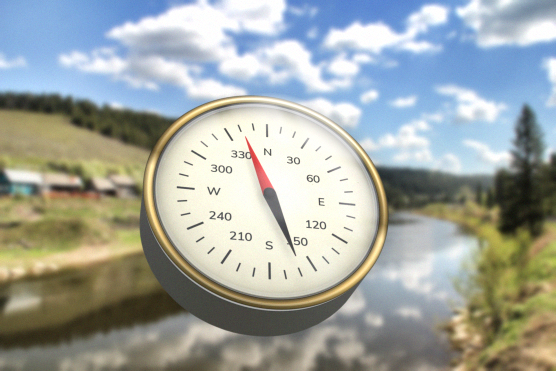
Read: 340,°
